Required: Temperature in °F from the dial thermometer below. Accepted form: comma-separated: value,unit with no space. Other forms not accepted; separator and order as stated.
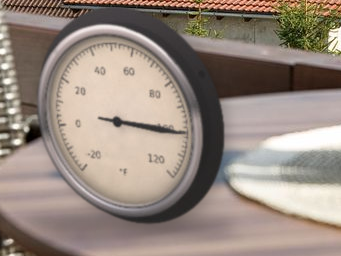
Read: 100,°F
